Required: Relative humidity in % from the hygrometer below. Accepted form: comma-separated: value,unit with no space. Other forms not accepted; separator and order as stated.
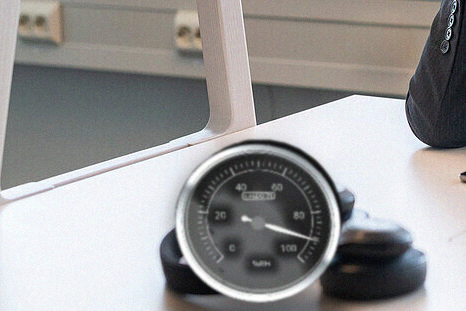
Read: 90,%
